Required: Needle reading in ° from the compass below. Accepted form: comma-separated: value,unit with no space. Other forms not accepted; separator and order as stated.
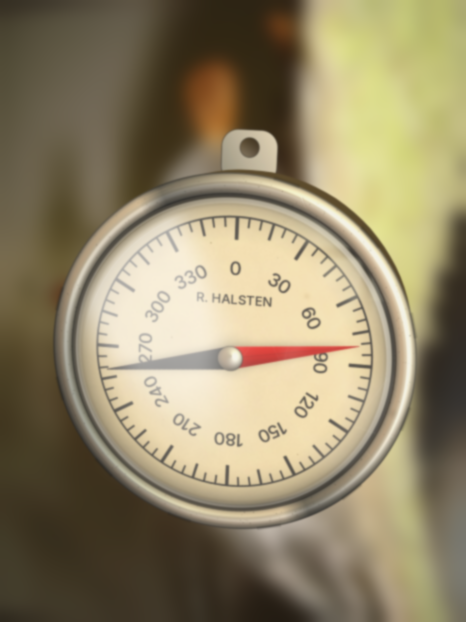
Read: 80,°
